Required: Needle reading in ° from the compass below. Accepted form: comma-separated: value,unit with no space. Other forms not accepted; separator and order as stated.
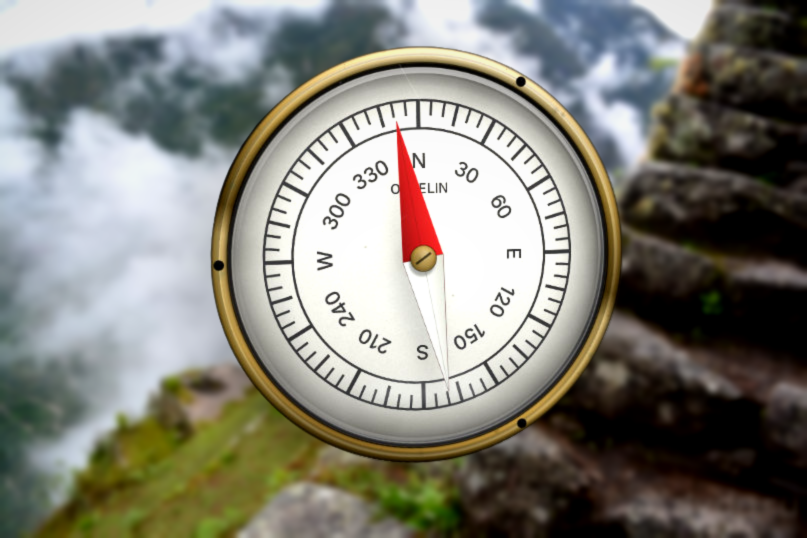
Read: 350,°
